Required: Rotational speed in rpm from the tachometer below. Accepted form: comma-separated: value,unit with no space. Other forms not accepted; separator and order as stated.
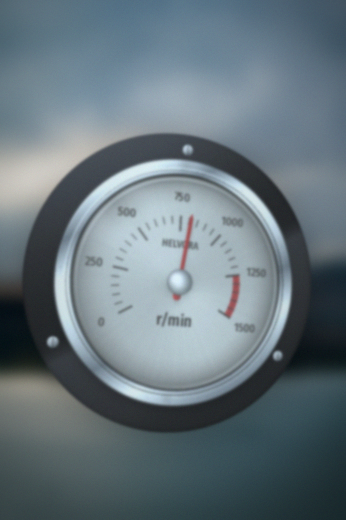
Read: 800,rpm
